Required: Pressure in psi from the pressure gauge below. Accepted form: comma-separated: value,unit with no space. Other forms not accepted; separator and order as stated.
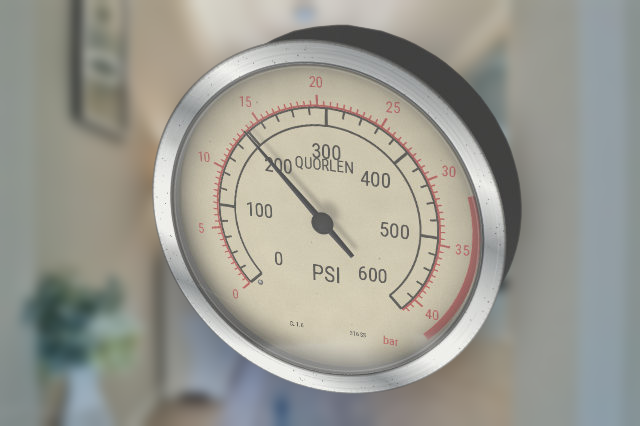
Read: 200,psi
